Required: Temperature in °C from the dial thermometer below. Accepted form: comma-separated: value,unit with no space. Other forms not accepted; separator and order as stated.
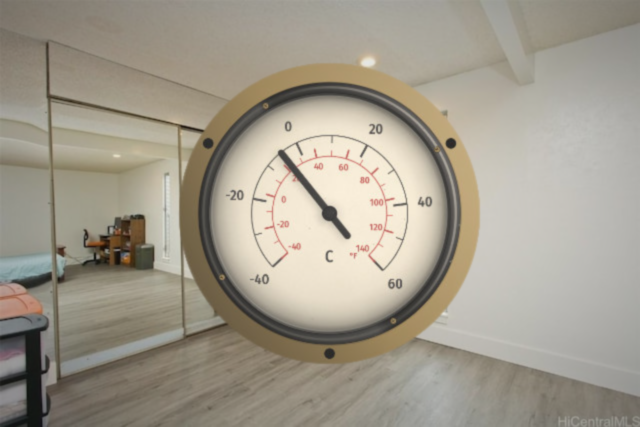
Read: -5,°C
